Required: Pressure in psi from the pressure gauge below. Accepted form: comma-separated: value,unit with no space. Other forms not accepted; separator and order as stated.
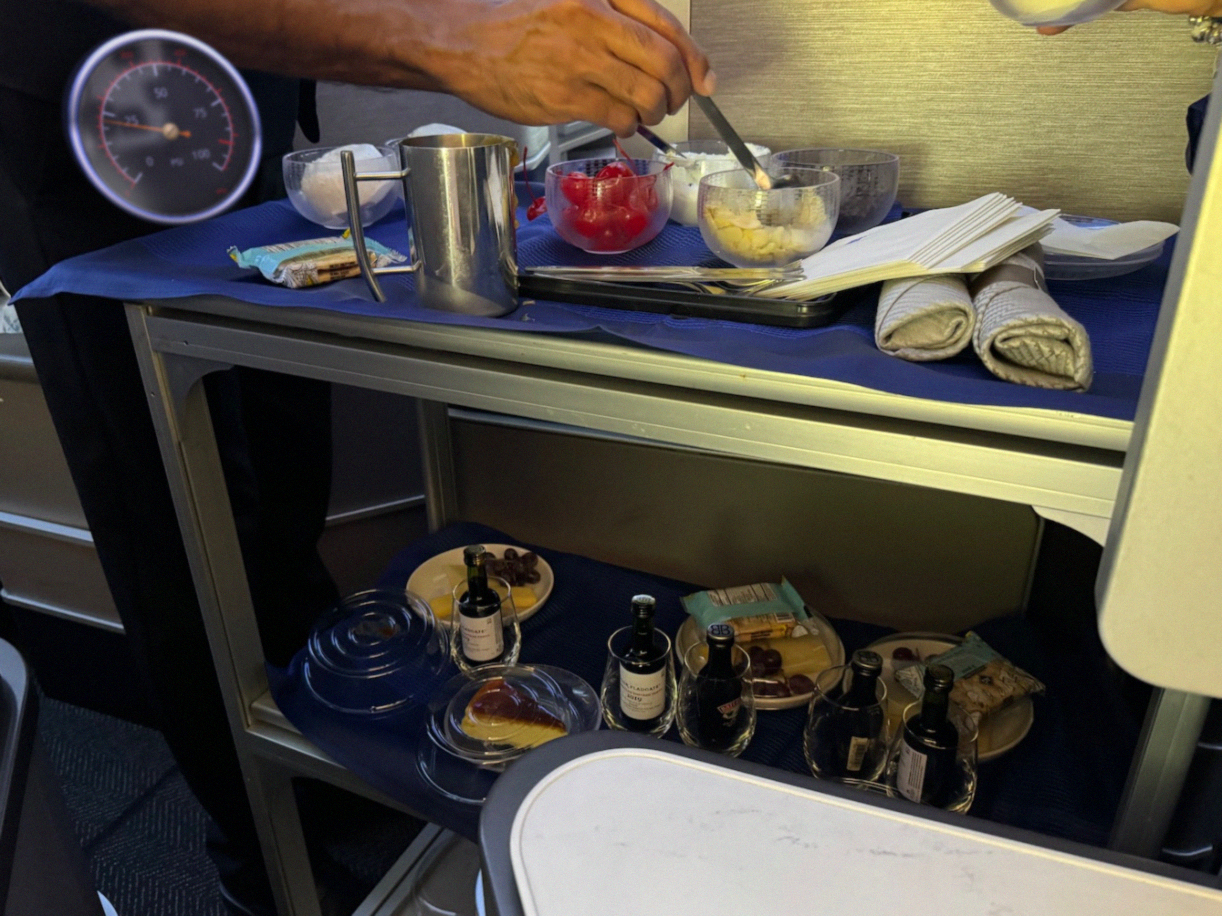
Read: 22.5,psi
